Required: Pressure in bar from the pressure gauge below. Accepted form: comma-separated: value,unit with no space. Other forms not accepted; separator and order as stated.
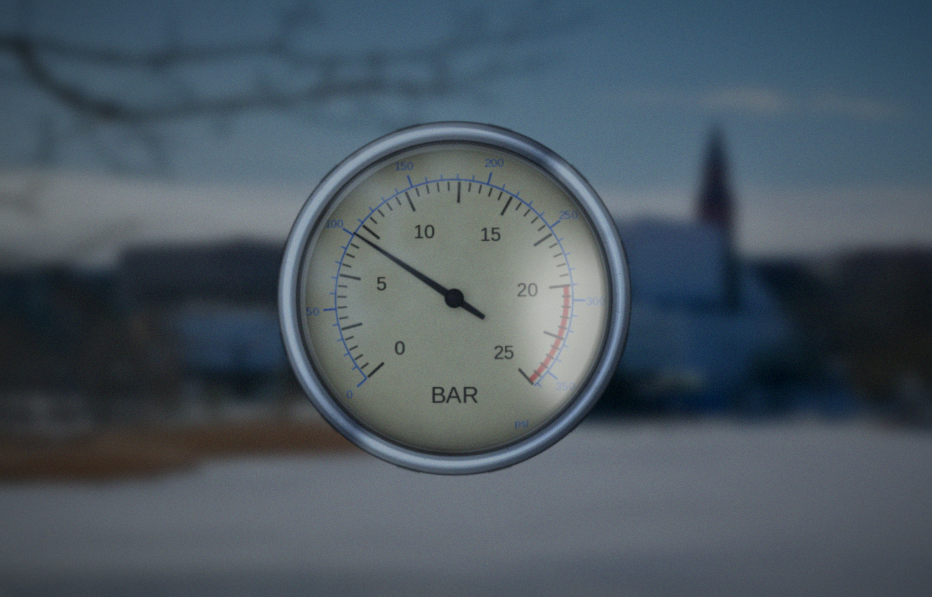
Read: 7,bar
